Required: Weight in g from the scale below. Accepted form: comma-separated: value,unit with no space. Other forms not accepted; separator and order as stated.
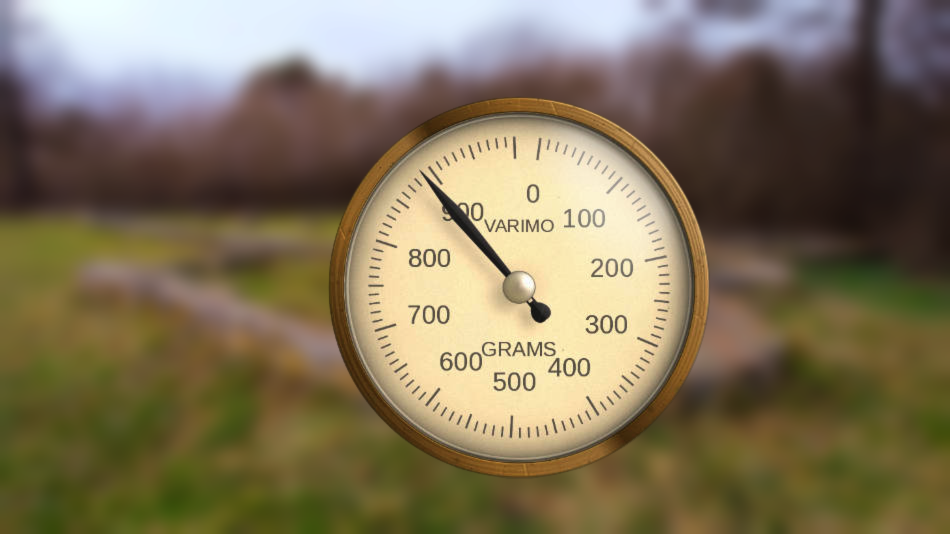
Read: 890,g
